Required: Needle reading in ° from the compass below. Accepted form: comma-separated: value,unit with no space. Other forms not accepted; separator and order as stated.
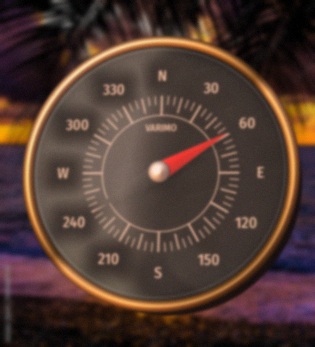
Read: 60,°
